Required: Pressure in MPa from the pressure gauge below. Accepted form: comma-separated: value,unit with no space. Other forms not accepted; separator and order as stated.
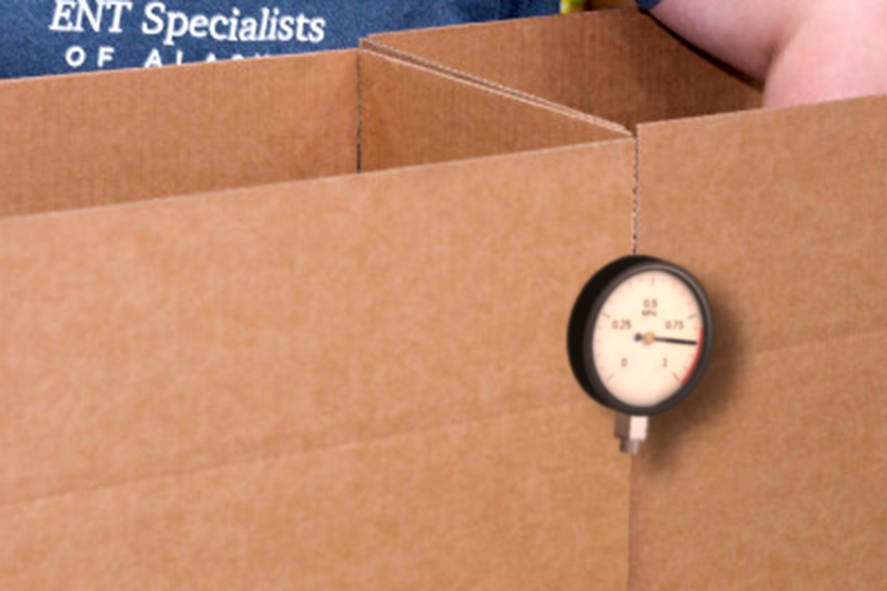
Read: 0.85,MPa
